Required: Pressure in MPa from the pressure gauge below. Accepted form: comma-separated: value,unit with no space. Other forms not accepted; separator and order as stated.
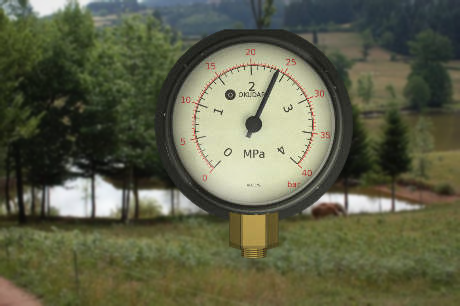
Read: 2.4,MPa
